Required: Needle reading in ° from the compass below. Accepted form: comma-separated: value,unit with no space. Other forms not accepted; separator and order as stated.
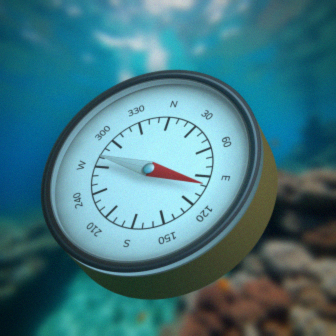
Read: 100,°
